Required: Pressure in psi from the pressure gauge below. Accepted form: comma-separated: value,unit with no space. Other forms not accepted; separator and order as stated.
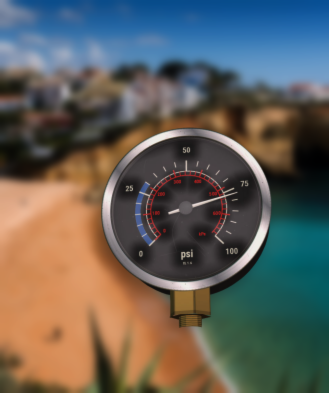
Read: 77.5,psi
